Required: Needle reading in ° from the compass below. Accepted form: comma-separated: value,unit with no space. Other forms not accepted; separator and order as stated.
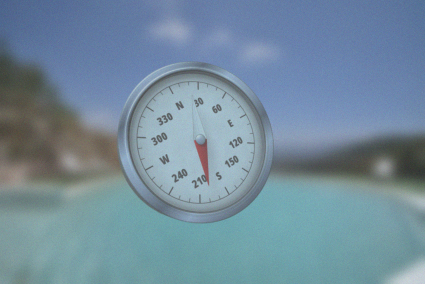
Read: 200,°
